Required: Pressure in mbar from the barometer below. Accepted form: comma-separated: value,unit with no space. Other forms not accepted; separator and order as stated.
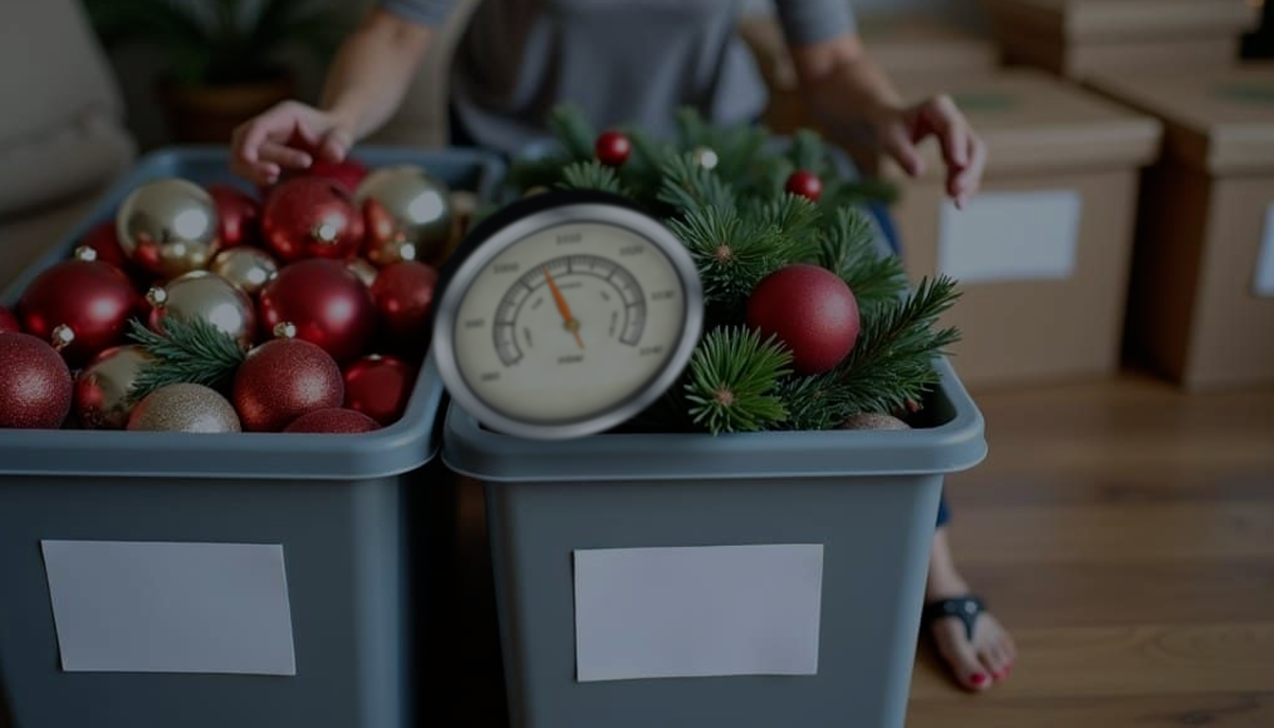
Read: 1005,mbar
